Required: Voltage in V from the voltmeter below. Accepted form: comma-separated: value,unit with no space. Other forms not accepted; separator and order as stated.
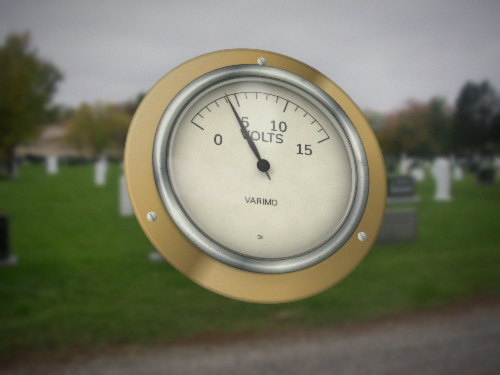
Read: 4,V
